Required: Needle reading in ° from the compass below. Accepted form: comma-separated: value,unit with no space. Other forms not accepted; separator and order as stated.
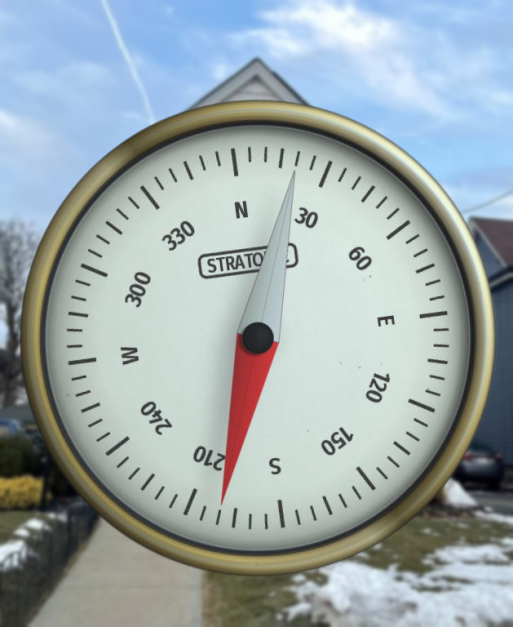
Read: 200,°
